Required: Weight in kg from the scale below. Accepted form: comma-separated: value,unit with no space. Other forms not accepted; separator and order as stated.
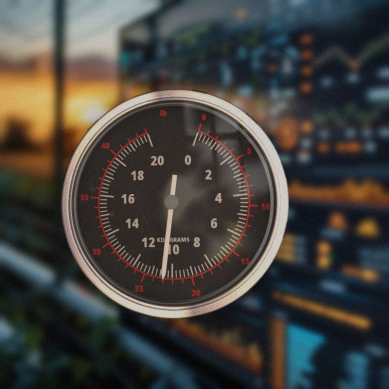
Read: 10.4,kg
